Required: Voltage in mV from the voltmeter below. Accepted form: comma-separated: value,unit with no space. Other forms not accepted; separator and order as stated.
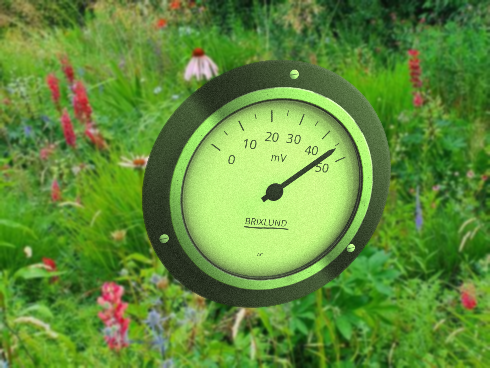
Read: 45,mV
